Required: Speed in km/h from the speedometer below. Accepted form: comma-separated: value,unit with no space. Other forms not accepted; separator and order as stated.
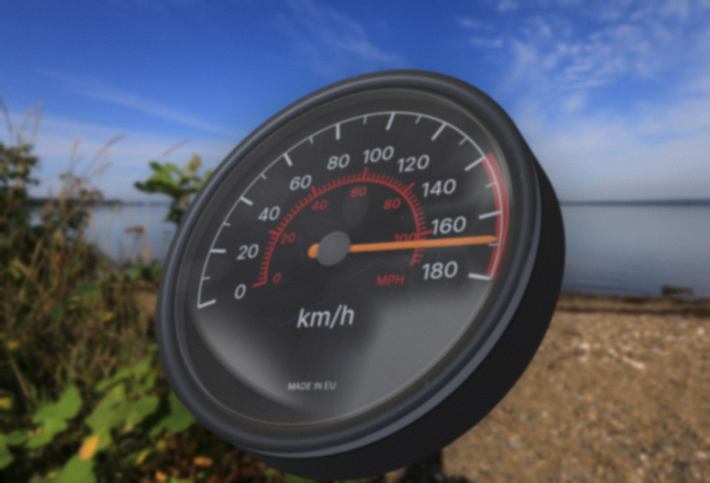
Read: 170,km/h
